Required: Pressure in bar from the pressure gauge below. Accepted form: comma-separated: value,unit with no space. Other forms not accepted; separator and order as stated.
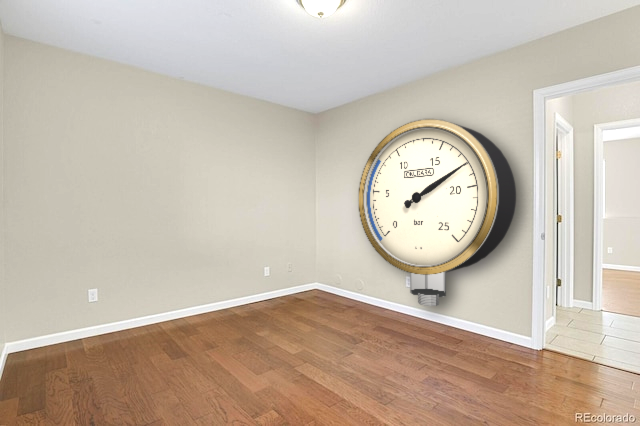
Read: 18,bar
